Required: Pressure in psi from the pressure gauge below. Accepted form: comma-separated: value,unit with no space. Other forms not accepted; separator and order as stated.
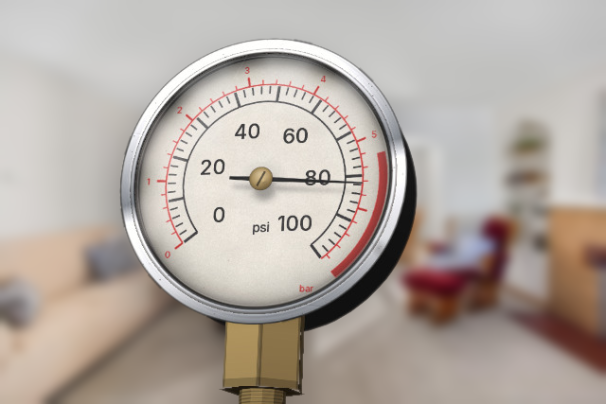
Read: 82,psi
